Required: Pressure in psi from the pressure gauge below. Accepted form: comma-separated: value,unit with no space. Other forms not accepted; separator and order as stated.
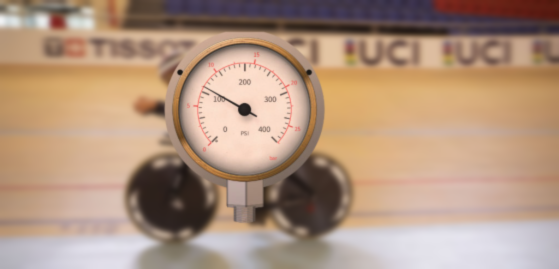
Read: 110,psi
